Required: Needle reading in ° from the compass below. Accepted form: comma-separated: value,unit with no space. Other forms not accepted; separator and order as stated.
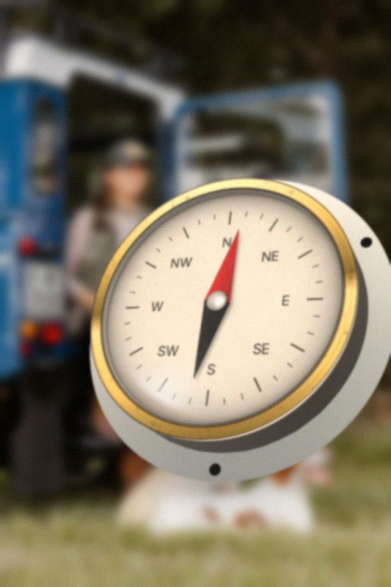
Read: 10,°
